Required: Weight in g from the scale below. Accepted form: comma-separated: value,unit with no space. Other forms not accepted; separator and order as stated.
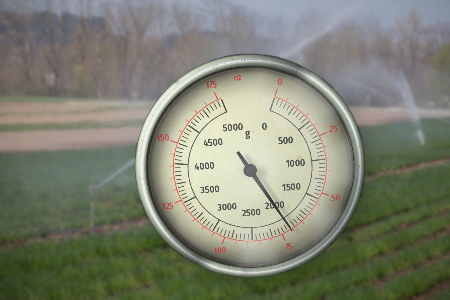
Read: 2000,g
